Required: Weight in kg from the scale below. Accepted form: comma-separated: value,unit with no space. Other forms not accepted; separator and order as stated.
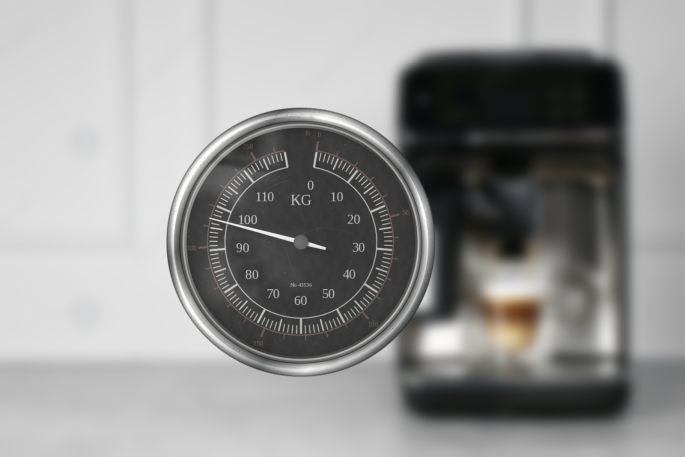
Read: 97,kg
